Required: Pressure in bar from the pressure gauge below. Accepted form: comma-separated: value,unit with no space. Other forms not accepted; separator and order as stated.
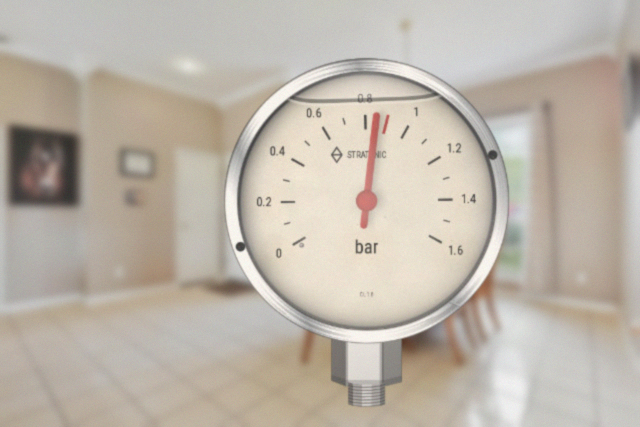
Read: 0.85,bar
